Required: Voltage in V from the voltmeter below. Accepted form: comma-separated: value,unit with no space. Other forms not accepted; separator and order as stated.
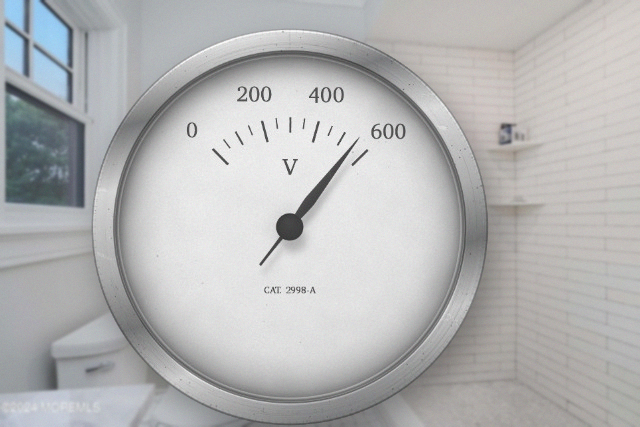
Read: 550,V
